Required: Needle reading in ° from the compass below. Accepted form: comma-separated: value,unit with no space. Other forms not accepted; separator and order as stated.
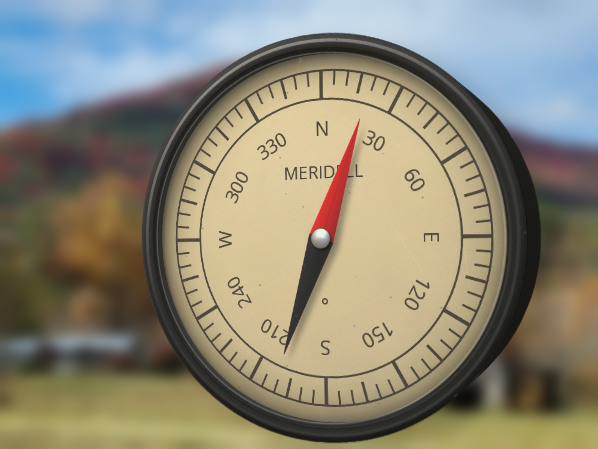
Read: 20,°
